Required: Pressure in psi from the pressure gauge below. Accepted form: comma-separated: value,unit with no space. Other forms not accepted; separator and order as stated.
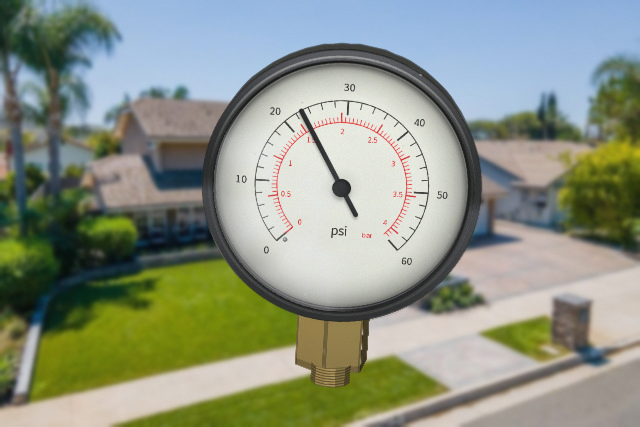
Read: 23,psi
